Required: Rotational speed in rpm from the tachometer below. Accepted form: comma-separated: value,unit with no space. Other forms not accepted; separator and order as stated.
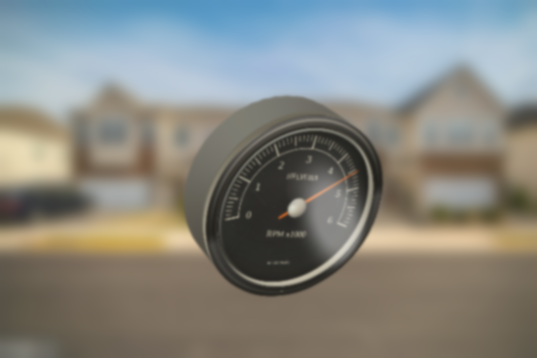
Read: 4500,rpm
